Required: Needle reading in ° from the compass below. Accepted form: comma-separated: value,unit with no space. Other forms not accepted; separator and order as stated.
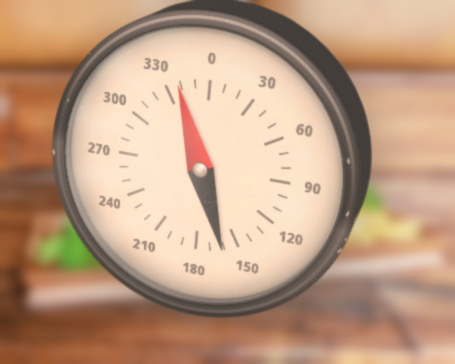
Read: 340,°
